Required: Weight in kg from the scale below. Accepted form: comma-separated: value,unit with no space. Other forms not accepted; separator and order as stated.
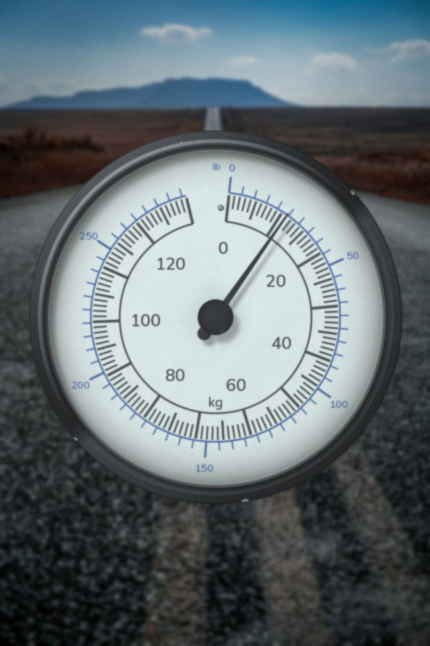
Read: 11,kg
